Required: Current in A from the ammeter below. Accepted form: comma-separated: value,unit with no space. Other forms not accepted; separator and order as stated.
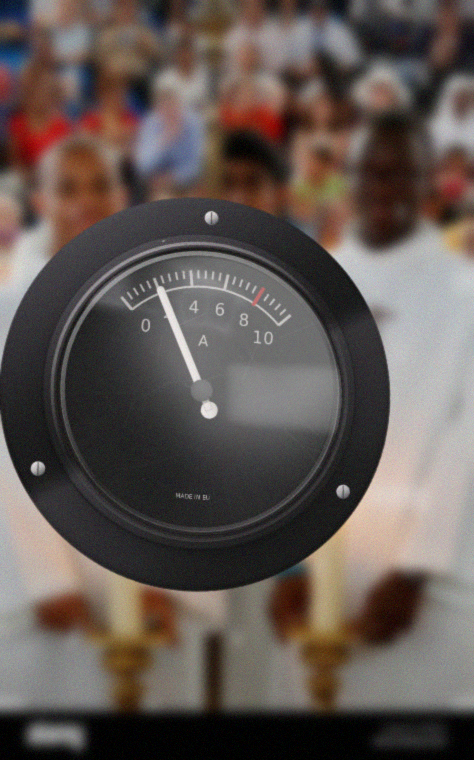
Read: 2,A
